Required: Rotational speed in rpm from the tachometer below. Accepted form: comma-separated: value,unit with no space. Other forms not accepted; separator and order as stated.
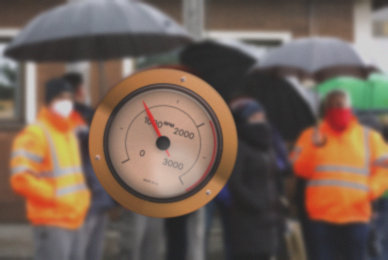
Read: 1000,rpm
